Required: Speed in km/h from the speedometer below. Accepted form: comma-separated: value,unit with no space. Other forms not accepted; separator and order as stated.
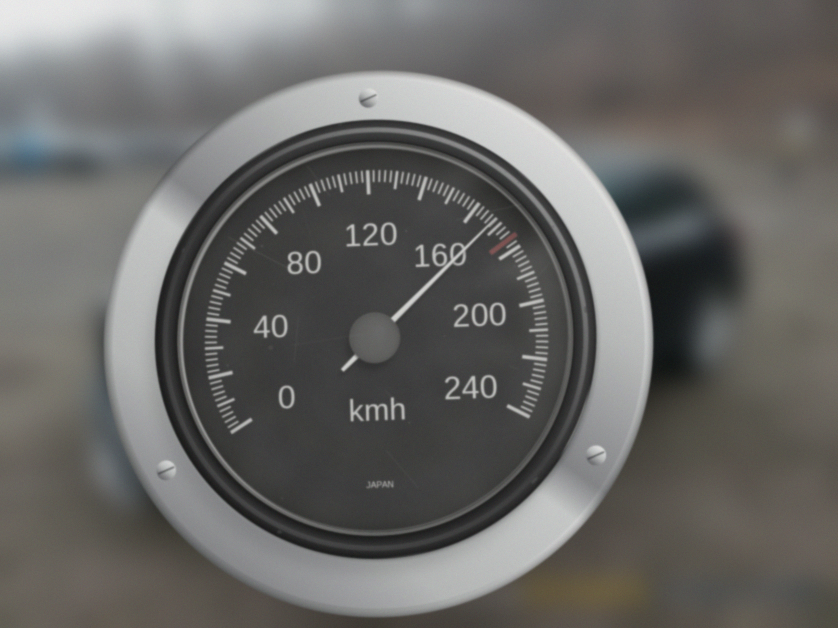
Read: 168,km/h
